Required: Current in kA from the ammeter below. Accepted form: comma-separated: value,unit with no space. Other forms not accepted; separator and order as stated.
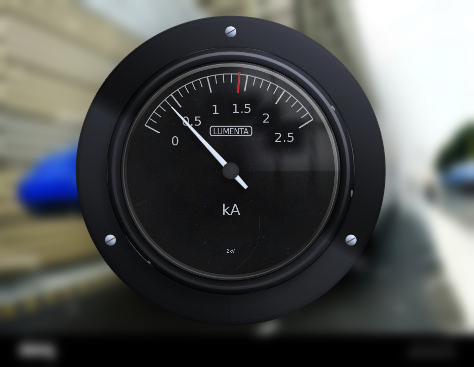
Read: 0.4,kA
